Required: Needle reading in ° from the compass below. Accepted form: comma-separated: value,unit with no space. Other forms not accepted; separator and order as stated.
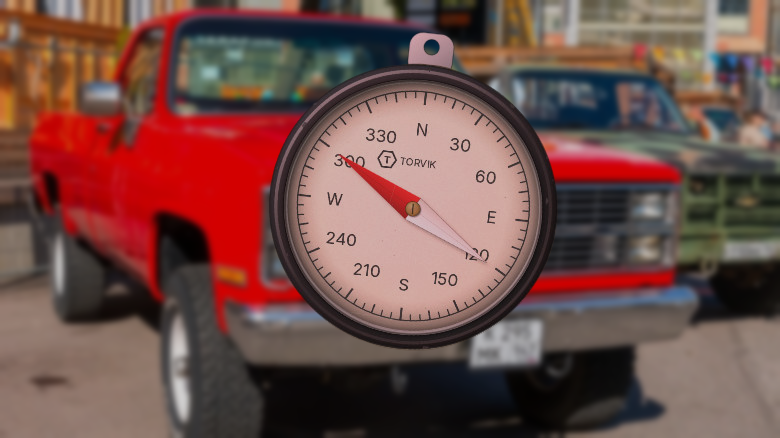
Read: 300,°
